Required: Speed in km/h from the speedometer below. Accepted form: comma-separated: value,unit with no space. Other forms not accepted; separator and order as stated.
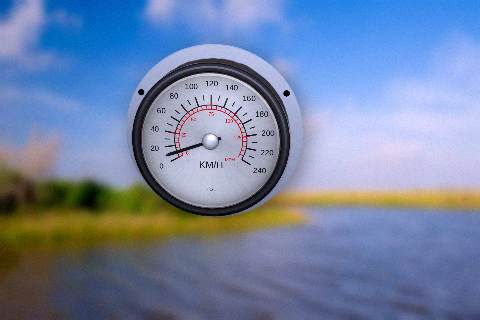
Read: 10,km/h
